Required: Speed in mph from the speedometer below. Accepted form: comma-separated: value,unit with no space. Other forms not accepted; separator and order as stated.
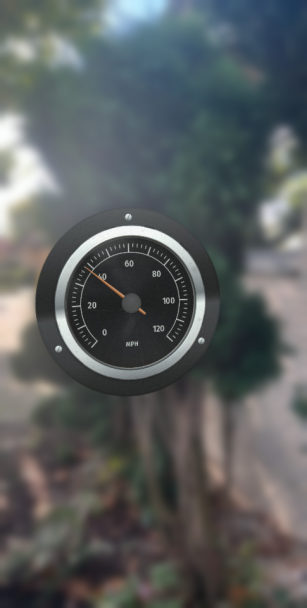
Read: 38,mph
